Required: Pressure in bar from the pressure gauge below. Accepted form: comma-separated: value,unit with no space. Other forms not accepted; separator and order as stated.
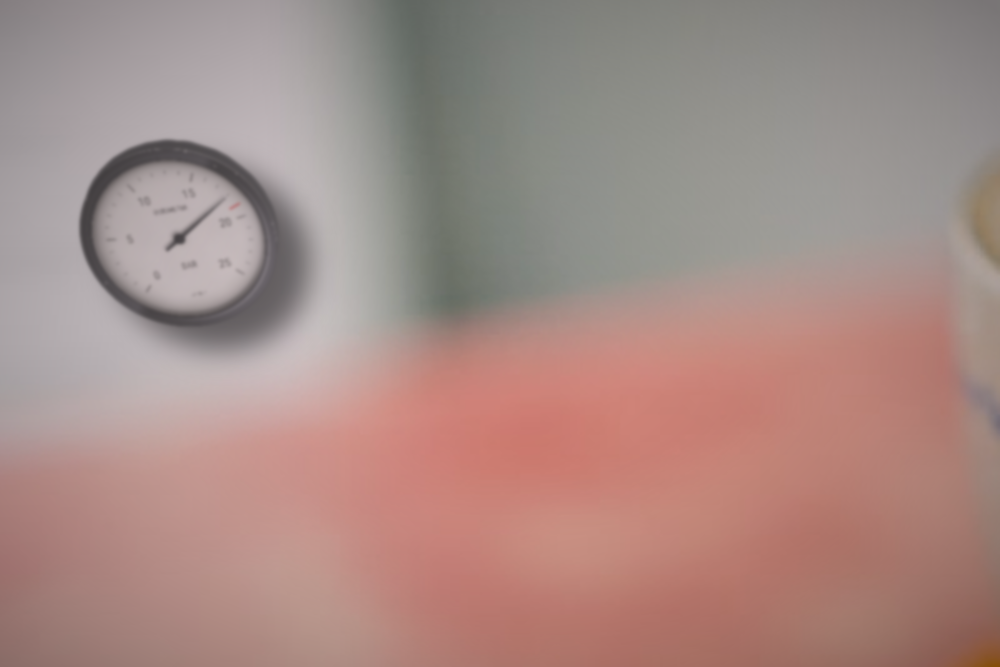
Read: 18,bar
